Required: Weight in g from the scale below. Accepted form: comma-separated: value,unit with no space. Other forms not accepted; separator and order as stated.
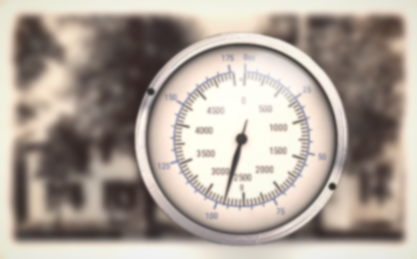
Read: 2750,g
